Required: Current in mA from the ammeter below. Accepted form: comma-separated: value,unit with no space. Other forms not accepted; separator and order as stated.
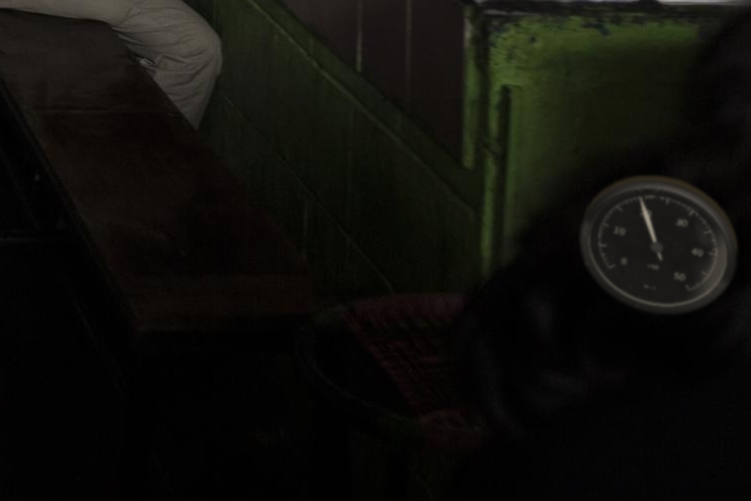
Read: 20,mA
